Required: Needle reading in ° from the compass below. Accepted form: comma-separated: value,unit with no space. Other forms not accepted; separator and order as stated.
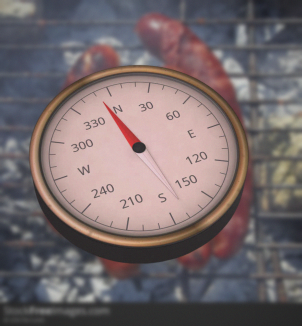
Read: 350,°
